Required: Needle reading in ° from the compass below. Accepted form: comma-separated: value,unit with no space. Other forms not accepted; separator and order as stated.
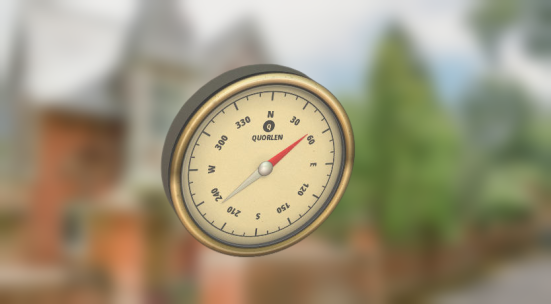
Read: 50,°
